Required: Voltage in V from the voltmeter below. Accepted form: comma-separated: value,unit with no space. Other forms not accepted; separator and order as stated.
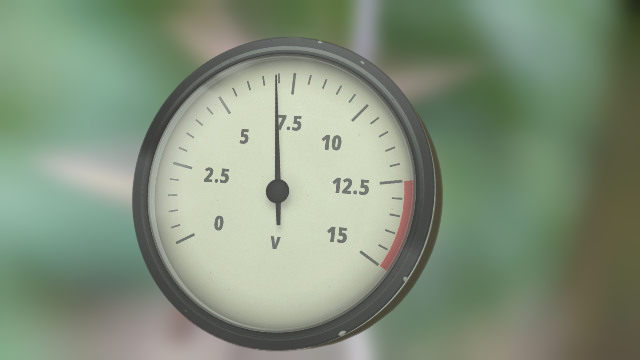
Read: 7,V
